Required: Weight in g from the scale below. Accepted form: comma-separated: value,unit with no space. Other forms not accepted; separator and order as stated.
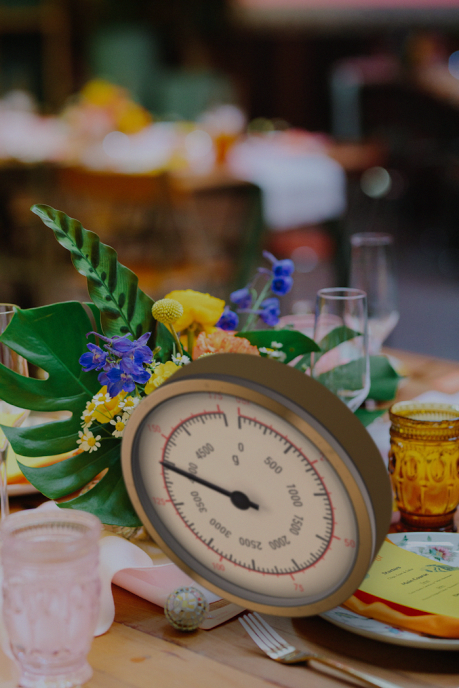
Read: 4000,g
